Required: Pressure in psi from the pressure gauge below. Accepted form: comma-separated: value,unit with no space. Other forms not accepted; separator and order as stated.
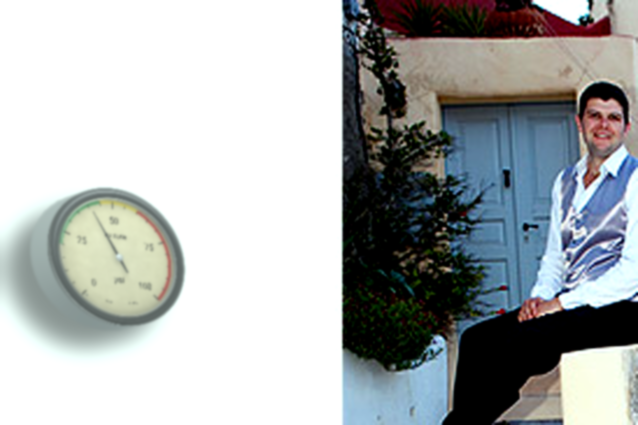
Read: 40,psi
